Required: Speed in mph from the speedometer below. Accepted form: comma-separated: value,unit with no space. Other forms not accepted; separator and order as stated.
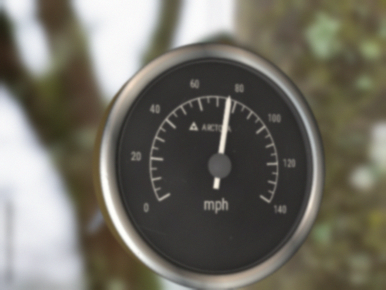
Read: 75,mph
